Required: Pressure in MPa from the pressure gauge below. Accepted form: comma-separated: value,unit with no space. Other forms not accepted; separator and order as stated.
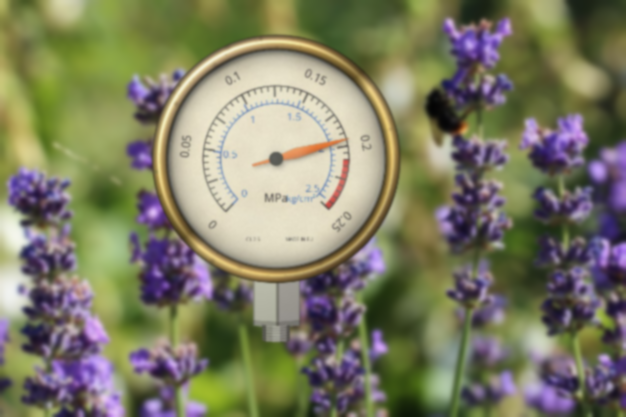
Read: 0.195,MPa
